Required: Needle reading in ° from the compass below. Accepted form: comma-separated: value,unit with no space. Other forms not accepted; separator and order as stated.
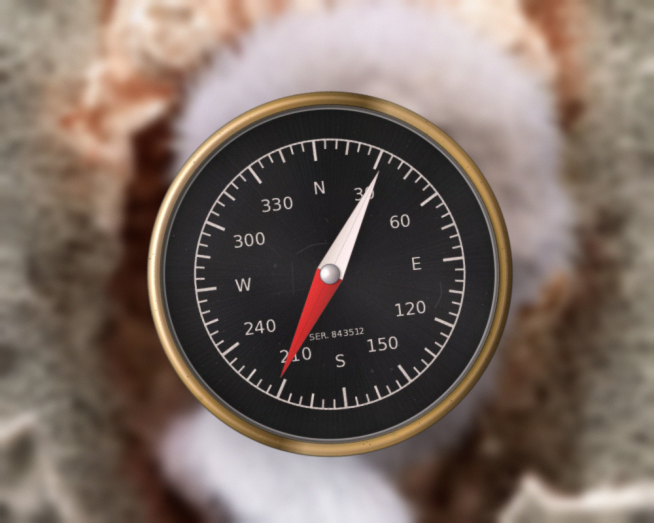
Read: 212.5,°
